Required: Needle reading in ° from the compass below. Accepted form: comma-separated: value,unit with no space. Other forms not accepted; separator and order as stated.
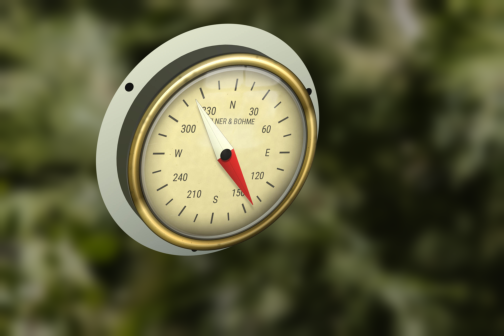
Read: 142.5,°
